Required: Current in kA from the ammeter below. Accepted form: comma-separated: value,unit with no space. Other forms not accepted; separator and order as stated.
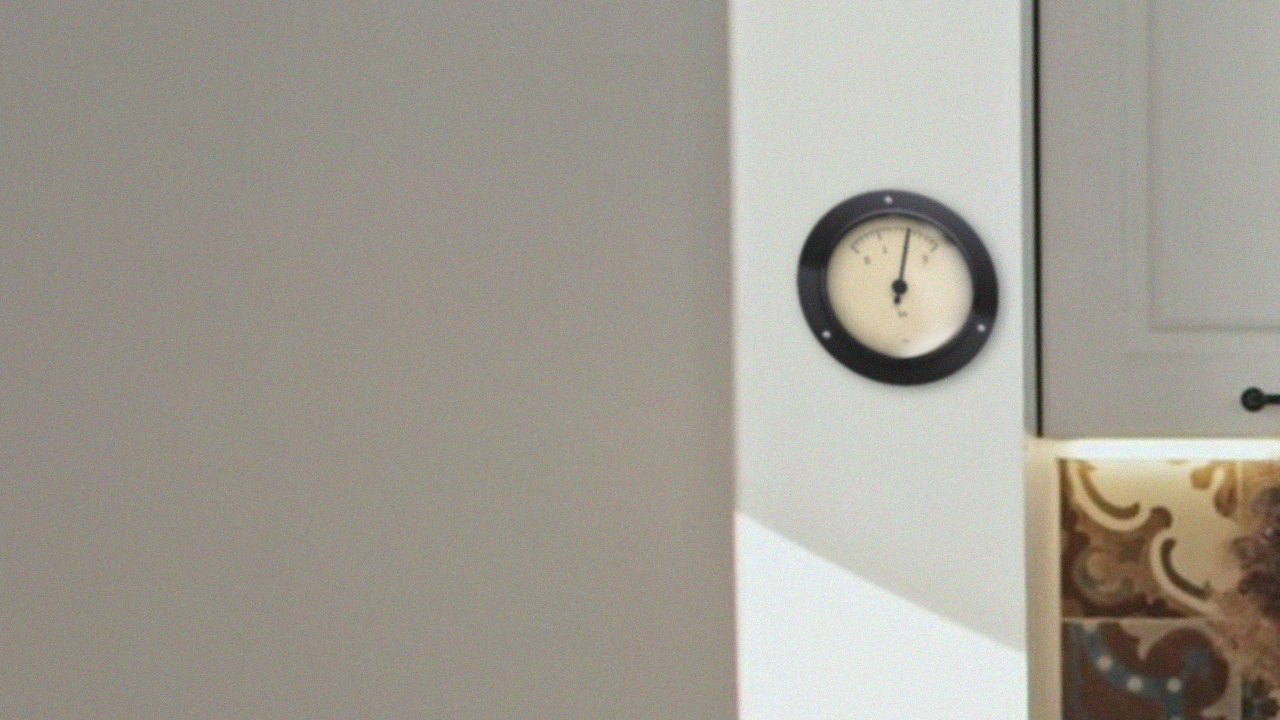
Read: 2,kA
